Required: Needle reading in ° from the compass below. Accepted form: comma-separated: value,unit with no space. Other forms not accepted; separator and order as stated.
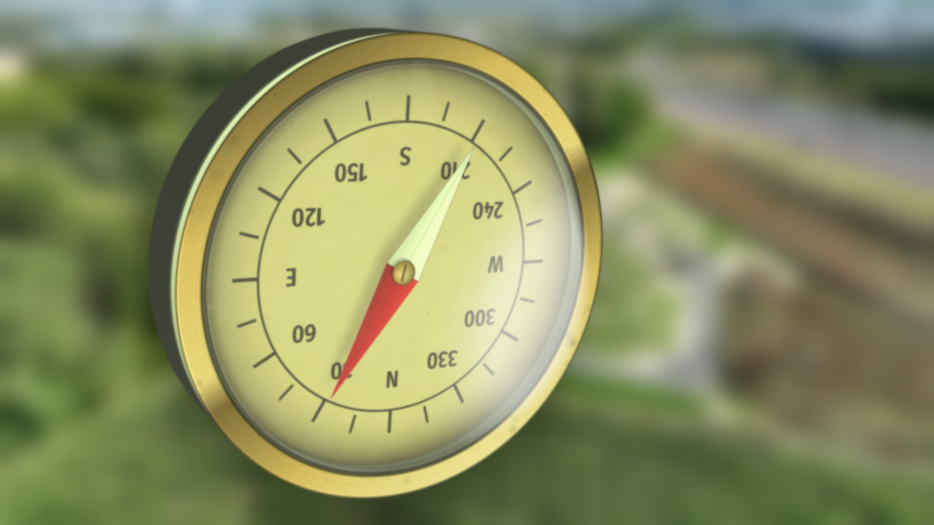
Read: 30,°
